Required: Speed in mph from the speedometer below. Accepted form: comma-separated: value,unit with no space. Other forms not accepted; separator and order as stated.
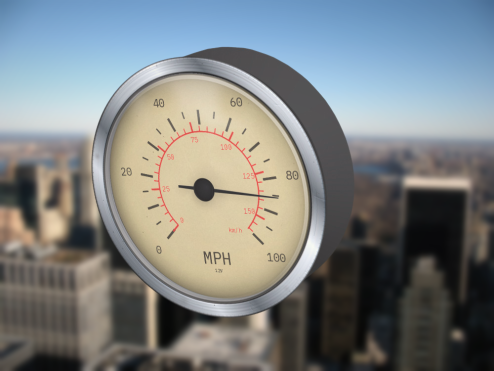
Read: 85,mph
